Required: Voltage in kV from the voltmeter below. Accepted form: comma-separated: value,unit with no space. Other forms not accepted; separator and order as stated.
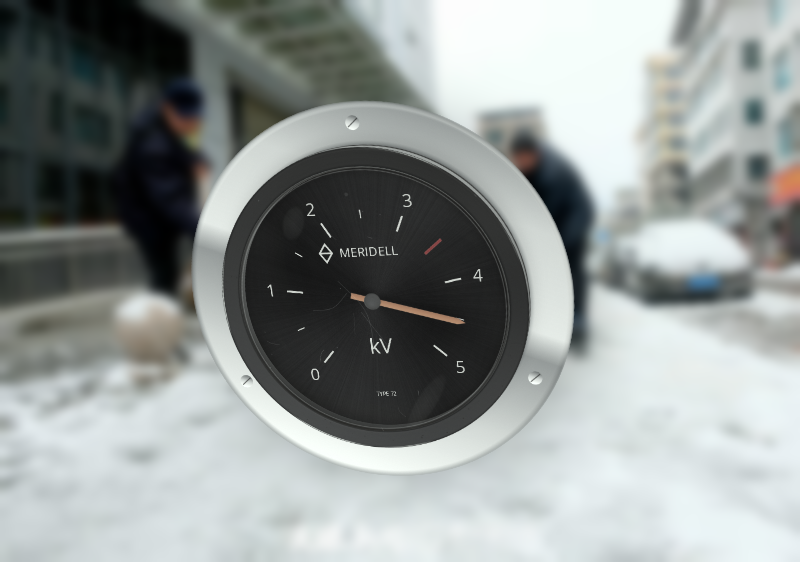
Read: 4.5,kV
